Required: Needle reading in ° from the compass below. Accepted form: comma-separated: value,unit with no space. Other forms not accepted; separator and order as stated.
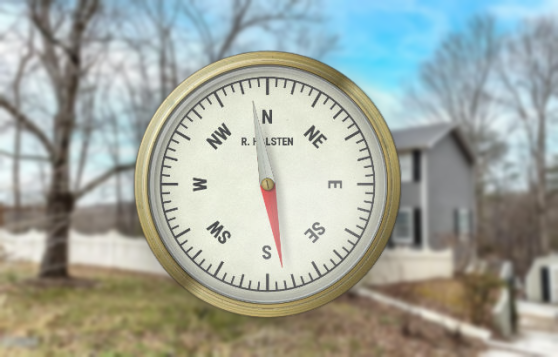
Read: 170,°
